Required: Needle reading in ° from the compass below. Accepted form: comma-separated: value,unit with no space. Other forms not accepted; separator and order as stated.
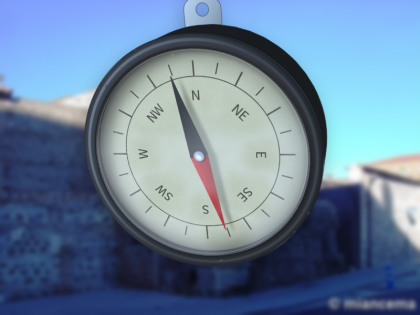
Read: 165,°
